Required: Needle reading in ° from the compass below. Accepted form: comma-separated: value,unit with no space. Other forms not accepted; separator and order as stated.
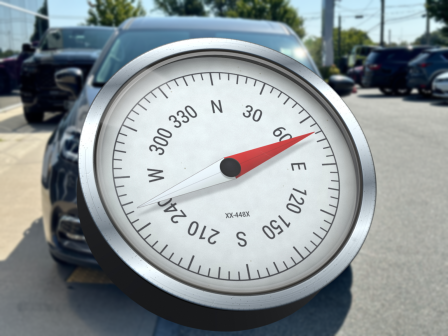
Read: 70,°
